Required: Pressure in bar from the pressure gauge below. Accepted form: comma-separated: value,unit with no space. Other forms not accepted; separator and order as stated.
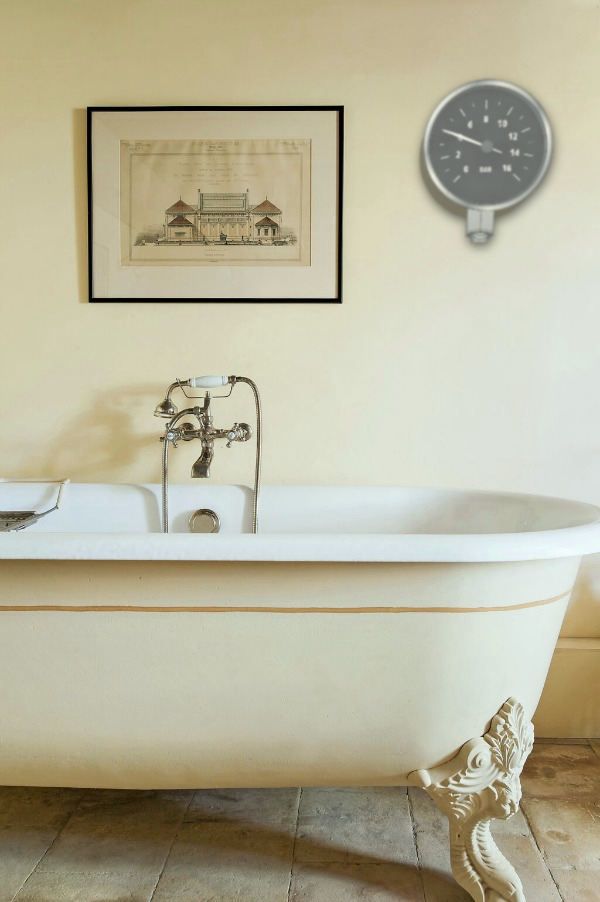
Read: 4,bar
